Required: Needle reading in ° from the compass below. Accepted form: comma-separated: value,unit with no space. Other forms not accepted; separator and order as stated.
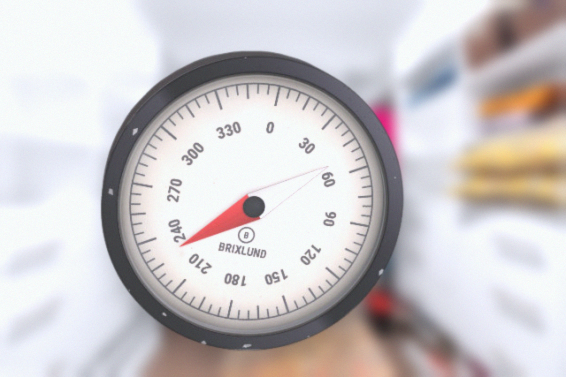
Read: 230,°
